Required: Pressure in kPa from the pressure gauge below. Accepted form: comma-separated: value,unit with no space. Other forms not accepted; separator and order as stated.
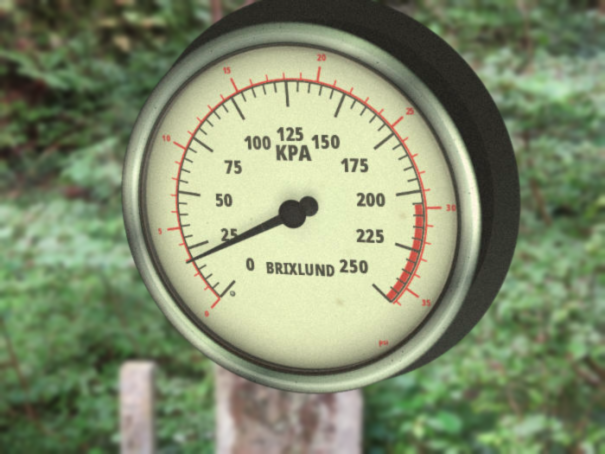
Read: 20,kPa
